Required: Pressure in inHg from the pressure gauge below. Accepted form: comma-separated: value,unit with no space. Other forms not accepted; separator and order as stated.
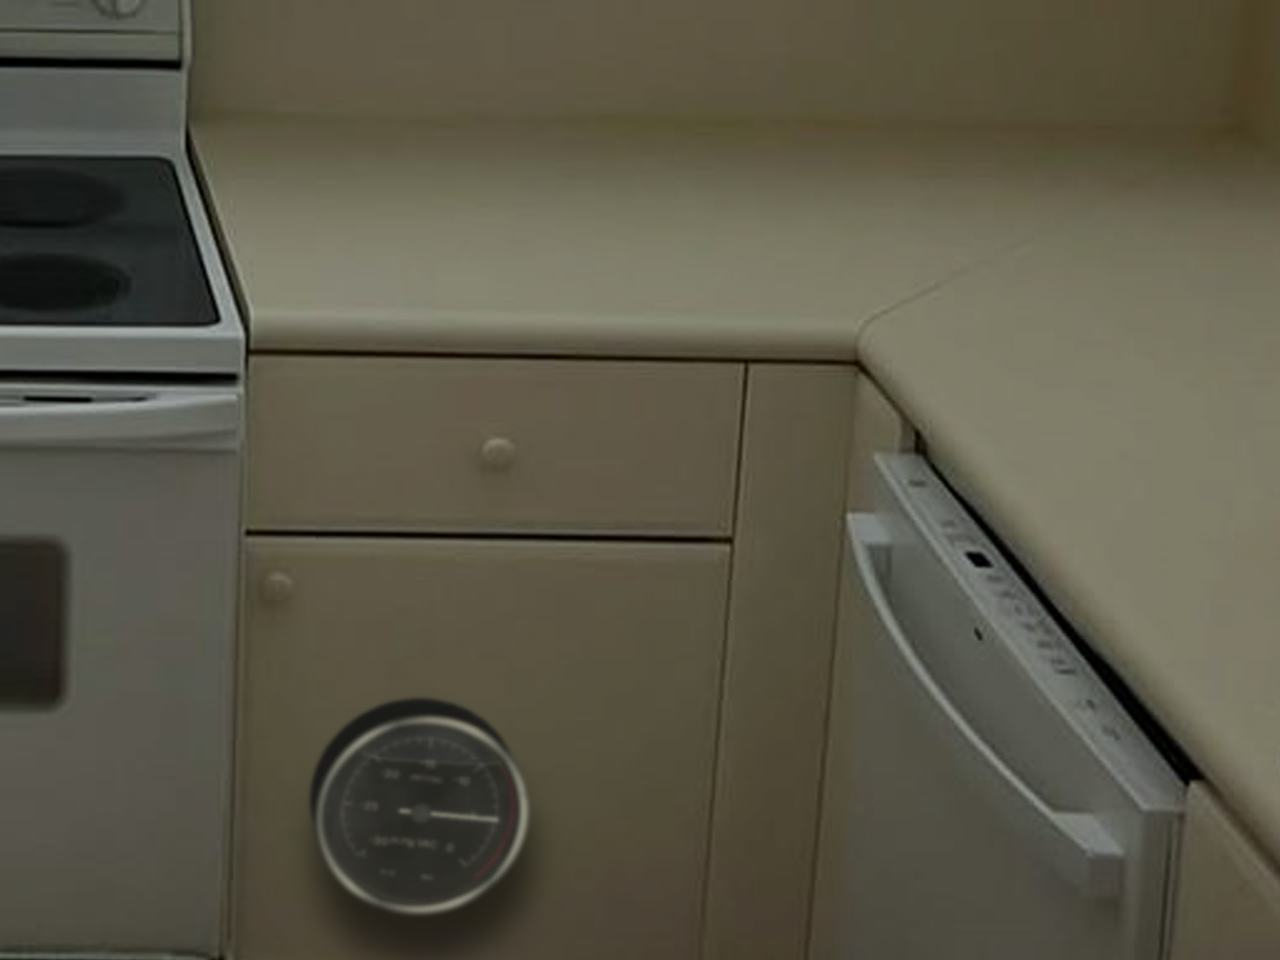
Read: -5,inHg
